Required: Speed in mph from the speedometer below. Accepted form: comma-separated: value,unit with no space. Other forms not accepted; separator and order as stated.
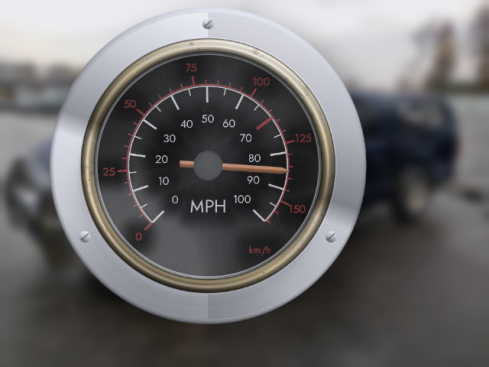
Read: 85,mph
